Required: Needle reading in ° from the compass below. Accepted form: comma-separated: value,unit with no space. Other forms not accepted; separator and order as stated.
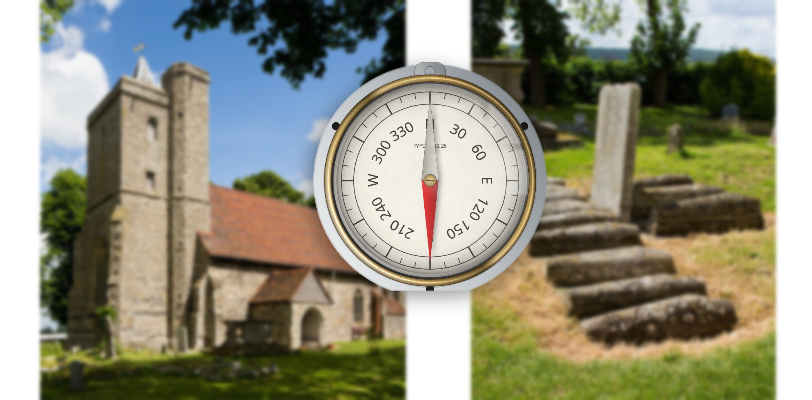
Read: 180,°
